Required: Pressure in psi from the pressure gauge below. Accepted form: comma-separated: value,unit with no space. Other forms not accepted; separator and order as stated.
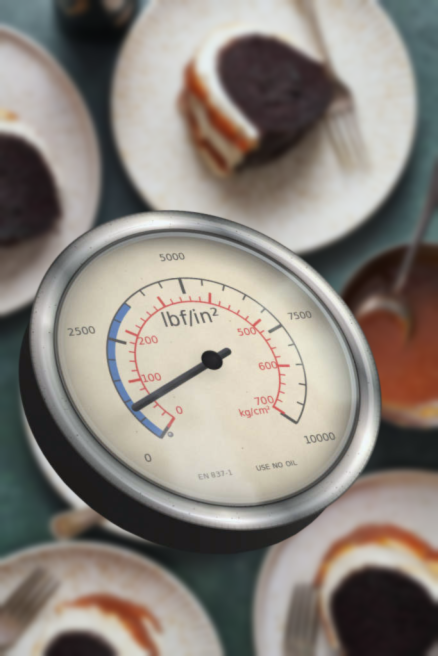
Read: 750,psi
